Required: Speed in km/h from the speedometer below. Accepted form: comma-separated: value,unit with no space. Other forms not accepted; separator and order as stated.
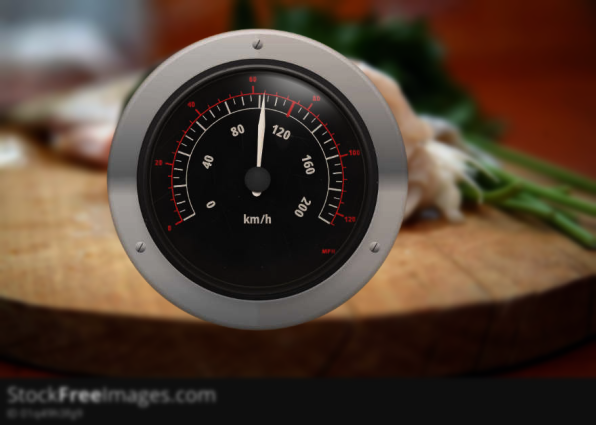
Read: 102.5,km/h
